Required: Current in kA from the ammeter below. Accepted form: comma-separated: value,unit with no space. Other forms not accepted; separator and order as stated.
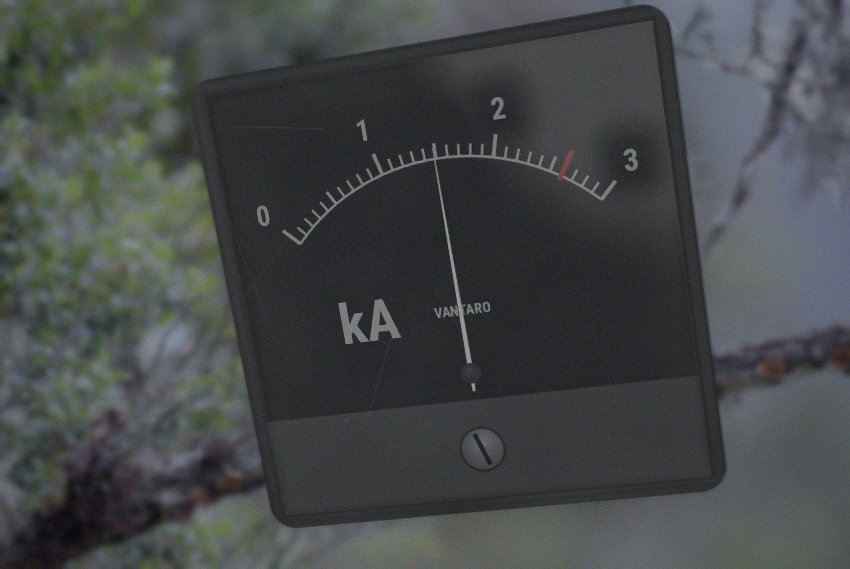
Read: 1.5,kA
